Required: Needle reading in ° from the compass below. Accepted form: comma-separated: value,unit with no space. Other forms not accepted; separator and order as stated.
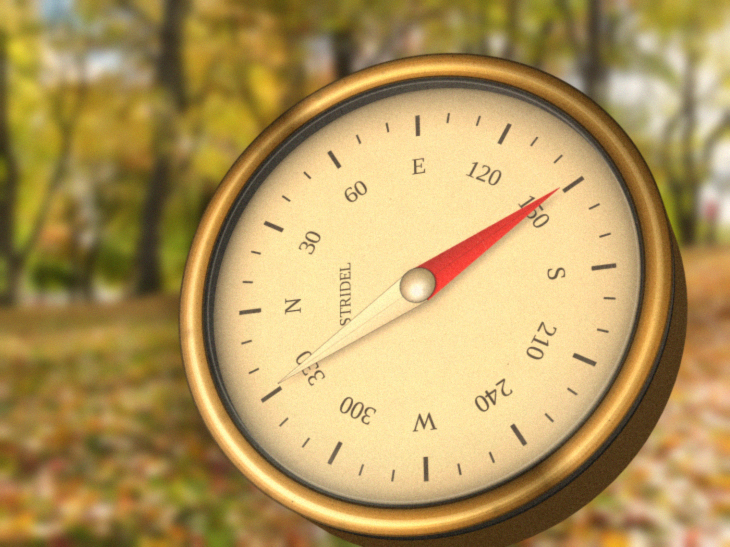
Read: 150,°
